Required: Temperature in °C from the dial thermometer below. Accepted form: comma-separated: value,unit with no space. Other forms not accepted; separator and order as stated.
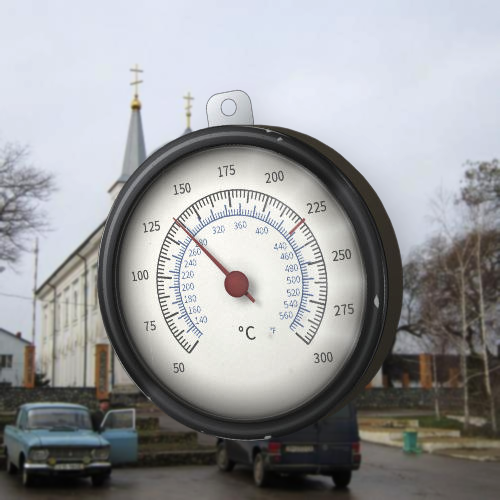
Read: 137.5,°C
